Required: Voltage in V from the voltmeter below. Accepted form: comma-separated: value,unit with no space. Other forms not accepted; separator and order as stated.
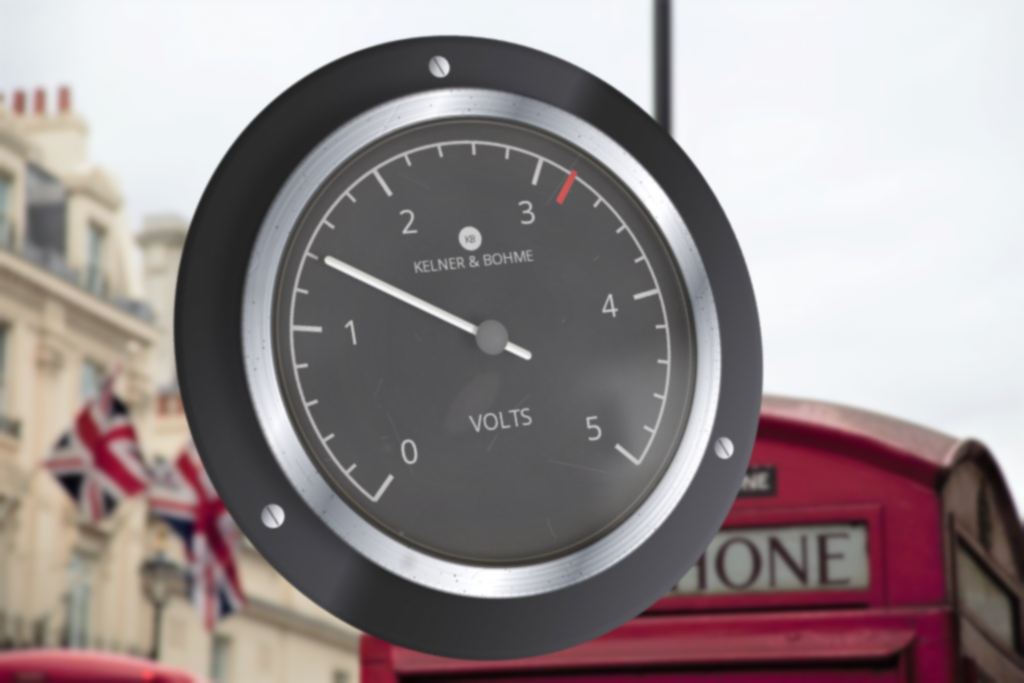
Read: 1.4,V
